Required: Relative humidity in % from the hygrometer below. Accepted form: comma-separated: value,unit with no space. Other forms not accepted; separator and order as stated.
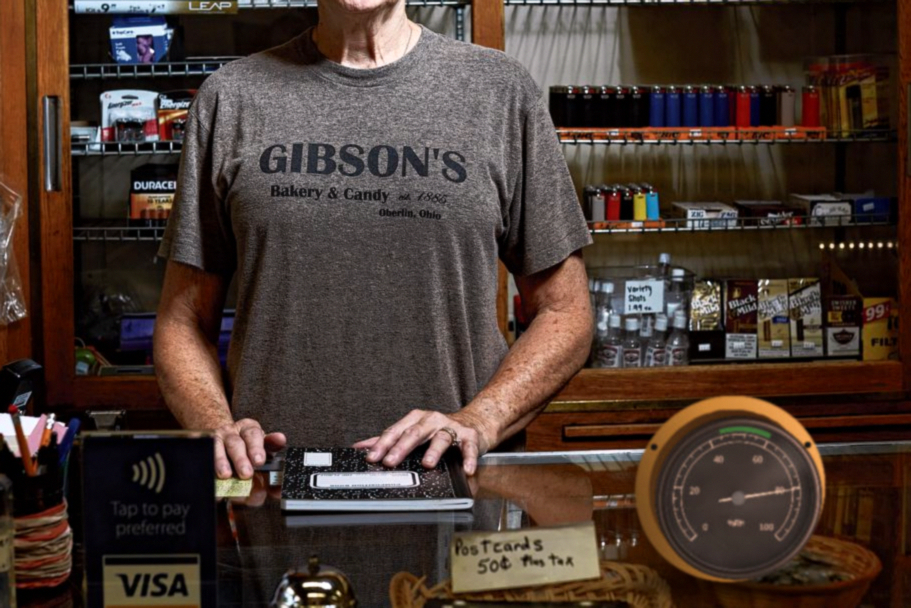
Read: 80,%
